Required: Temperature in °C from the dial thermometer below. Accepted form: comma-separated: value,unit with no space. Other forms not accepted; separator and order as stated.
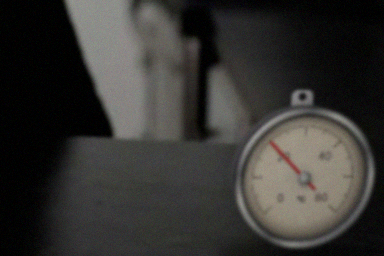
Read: 20,°C
